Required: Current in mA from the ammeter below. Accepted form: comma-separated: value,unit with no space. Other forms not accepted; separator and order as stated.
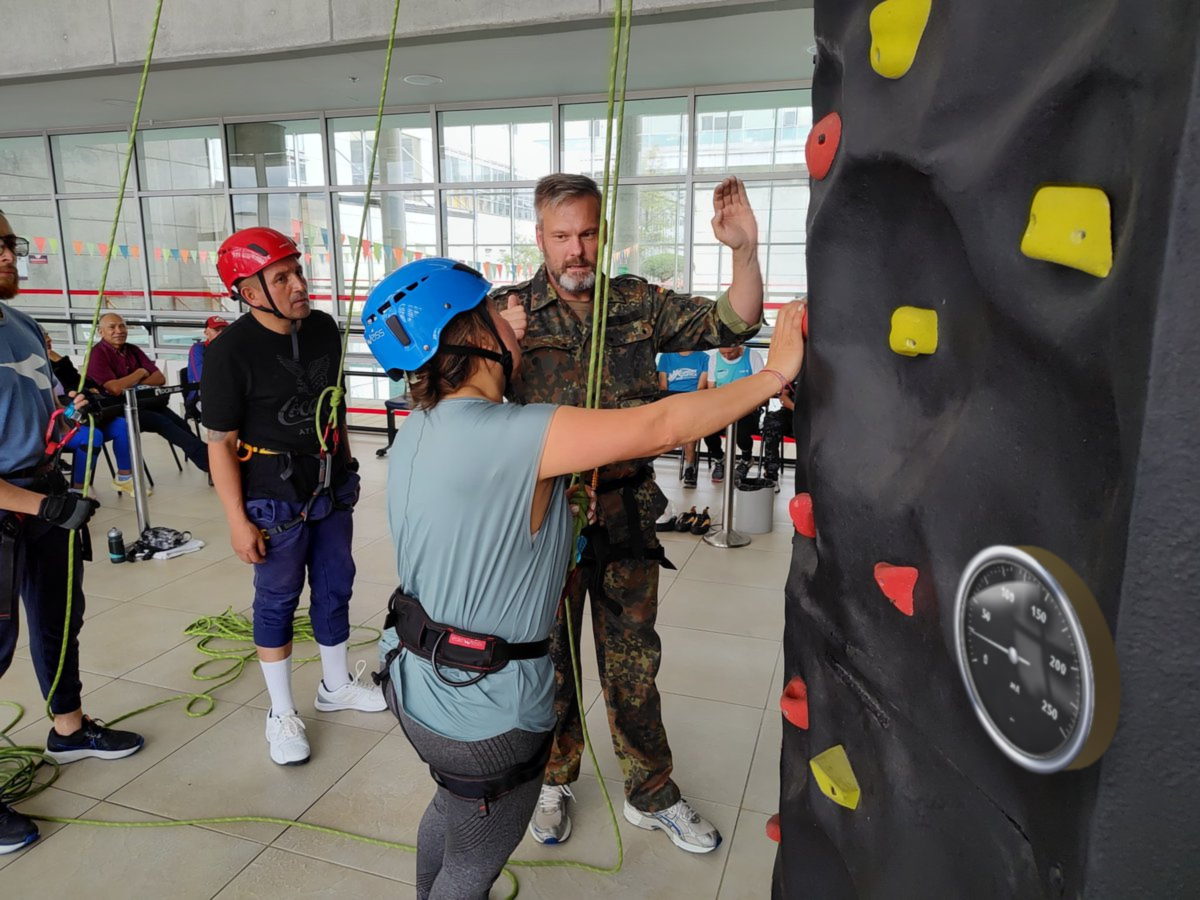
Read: 25,mA
